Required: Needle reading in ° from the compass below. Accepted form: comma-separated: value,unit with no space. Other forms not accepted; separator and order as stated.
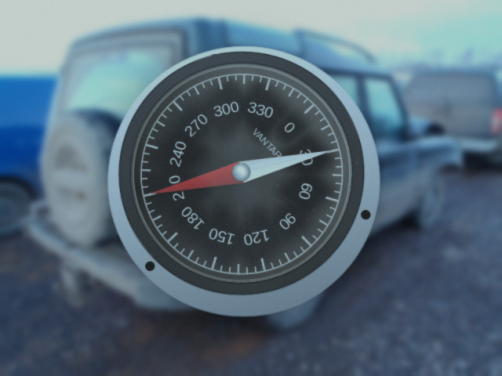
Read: 210,°
